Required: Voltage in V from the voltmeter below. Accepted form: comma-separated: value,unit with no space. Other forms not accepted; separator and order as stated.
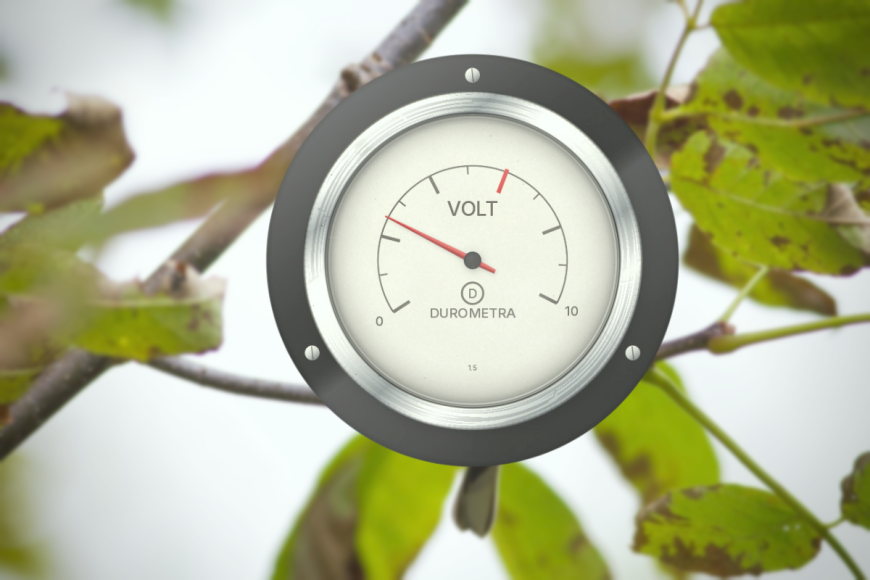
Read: 2.5,V
